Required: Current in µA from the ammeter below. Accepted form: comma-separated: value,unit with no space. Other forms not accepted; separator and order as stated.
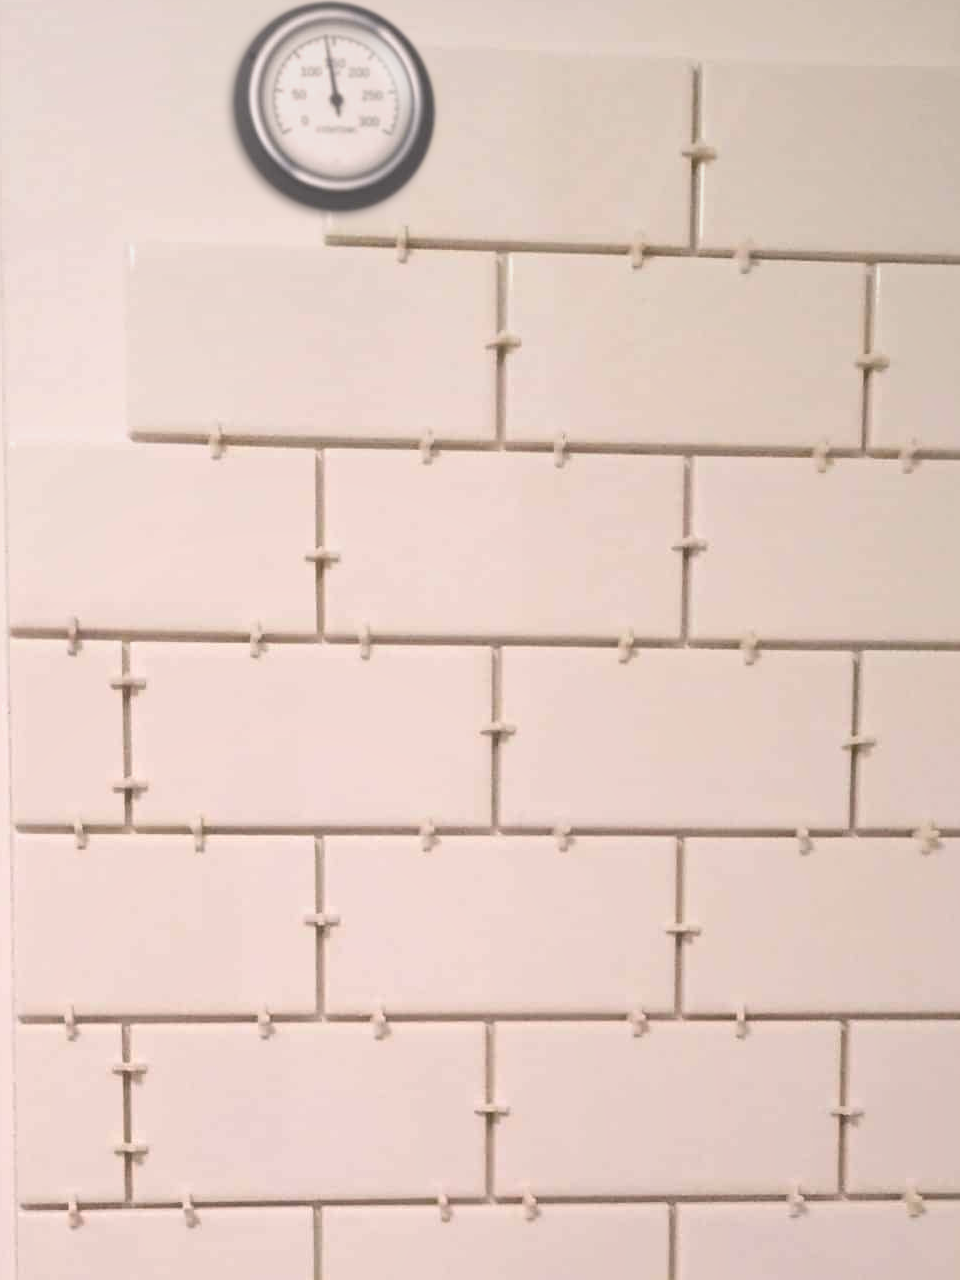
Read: 140,µA
